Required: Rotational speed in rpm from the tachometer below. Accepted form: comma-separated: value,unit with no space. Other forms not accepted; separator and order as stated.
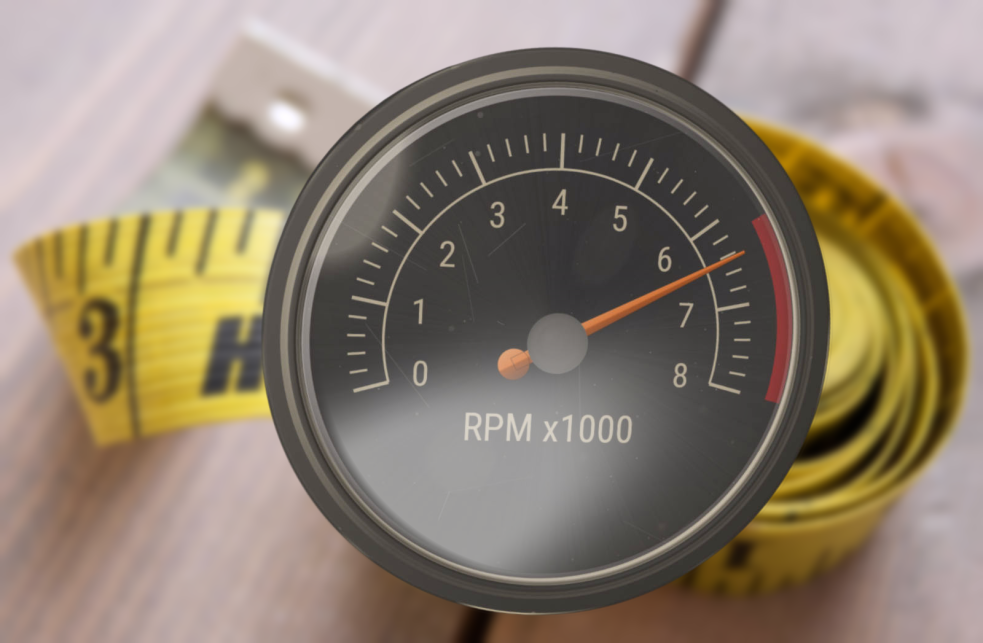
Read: 6400,rpm
